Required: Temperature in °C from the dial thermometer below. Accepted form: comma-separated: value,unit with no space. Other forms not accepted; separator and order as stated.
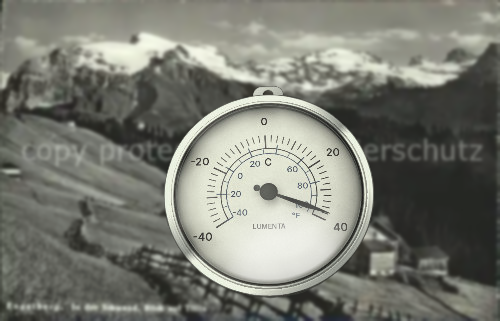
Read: 38,°C
